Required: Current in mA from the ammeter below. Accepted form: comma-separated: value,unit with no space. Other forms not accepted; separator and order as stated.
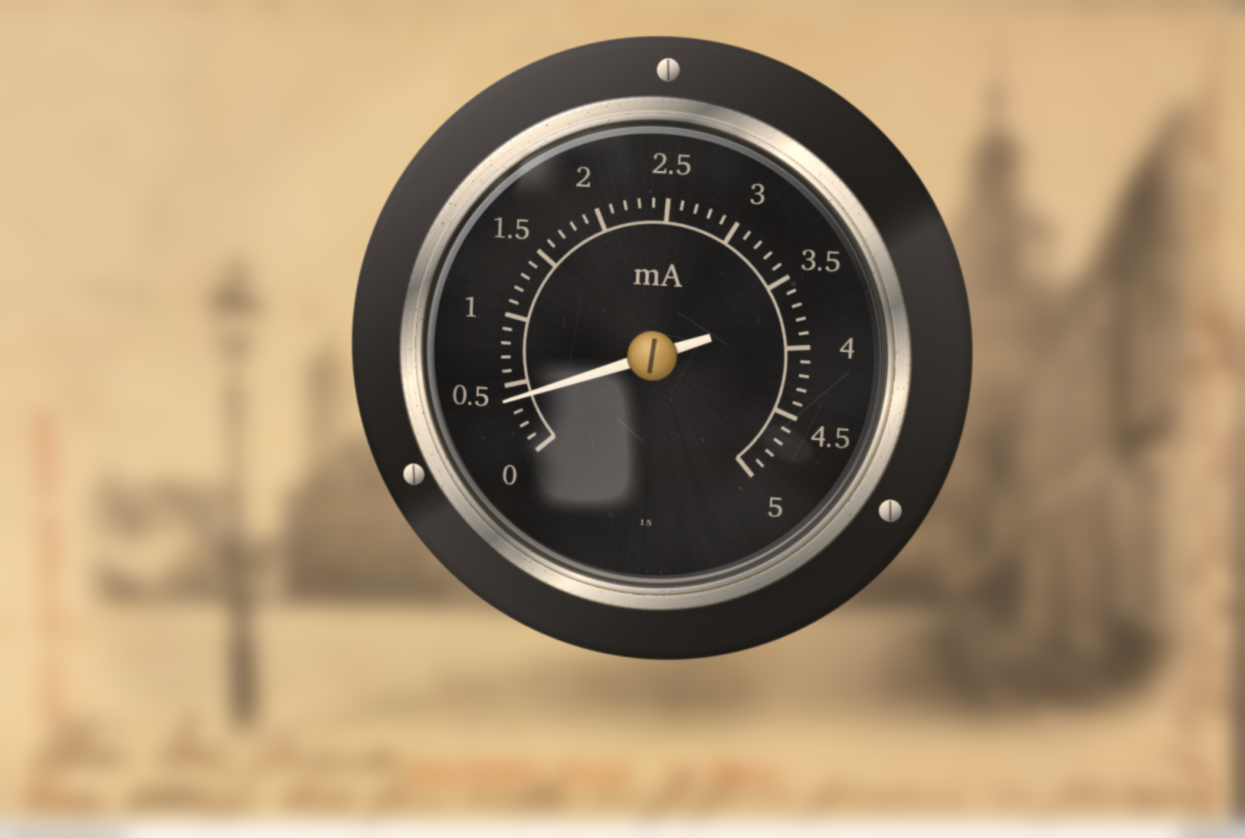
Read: 0.4,mA
